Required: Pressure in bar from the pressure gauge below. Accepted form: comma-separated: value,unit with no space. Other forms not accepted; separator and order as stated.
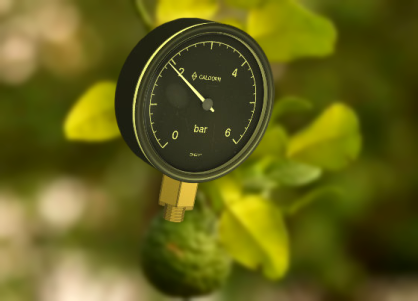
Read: 1.9,bar
